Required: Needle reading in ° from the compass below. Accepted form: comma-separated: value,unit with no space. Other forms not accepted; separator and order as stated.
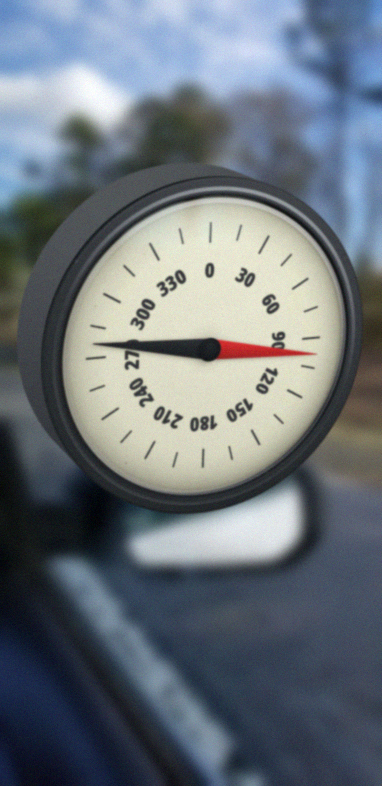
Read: 97.5,°
